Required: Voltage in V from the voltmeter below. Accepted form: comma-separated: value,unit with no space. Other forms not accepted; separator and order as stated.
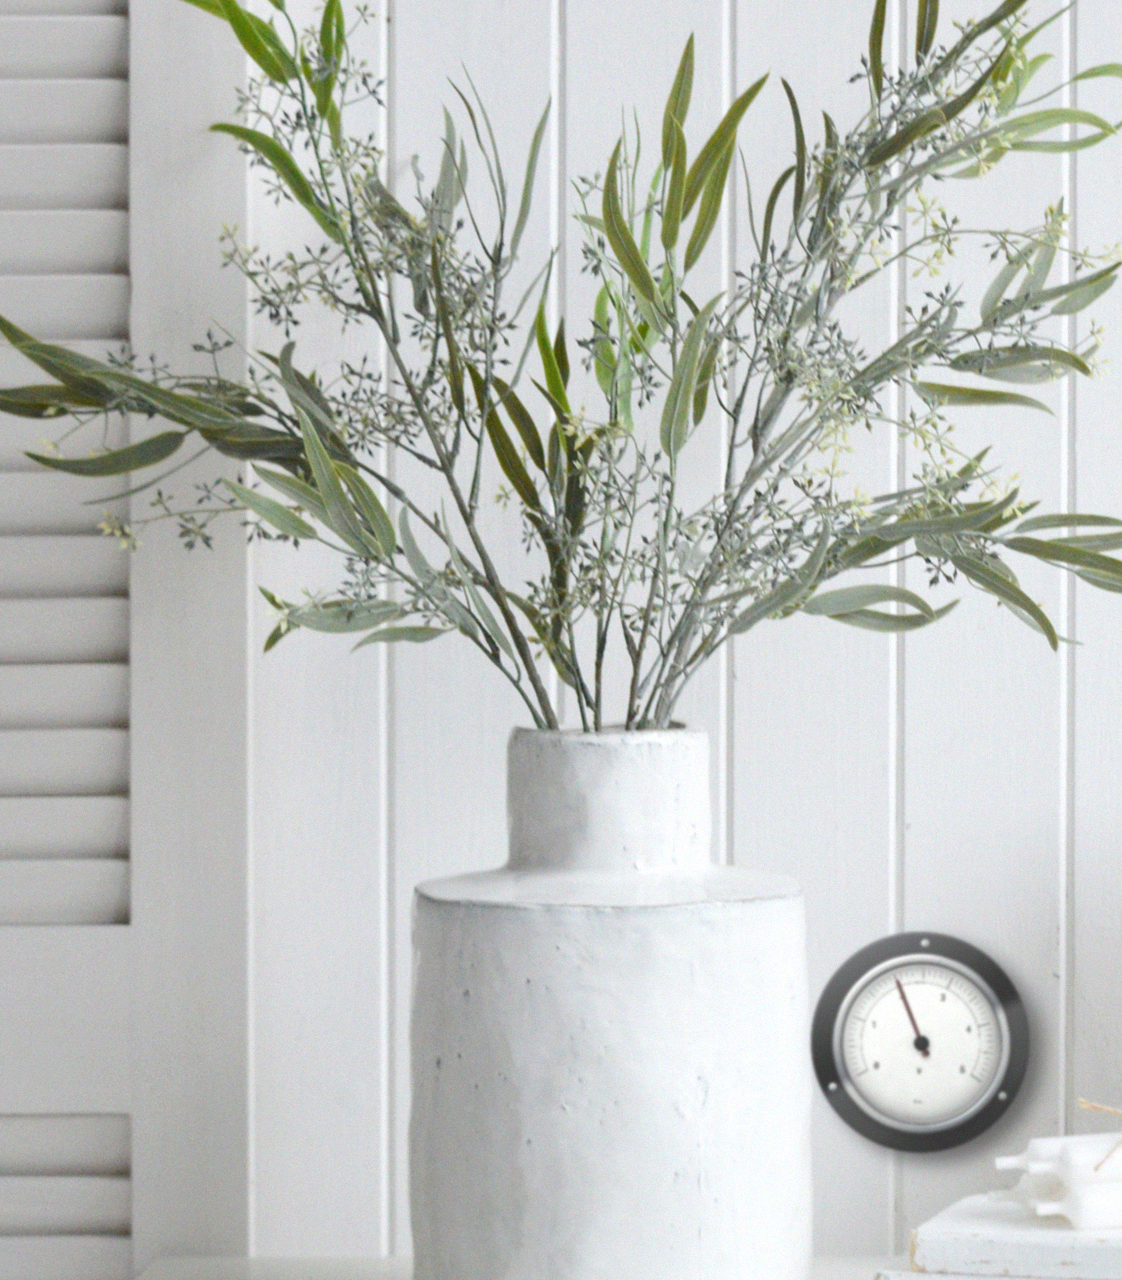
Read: 2,V
